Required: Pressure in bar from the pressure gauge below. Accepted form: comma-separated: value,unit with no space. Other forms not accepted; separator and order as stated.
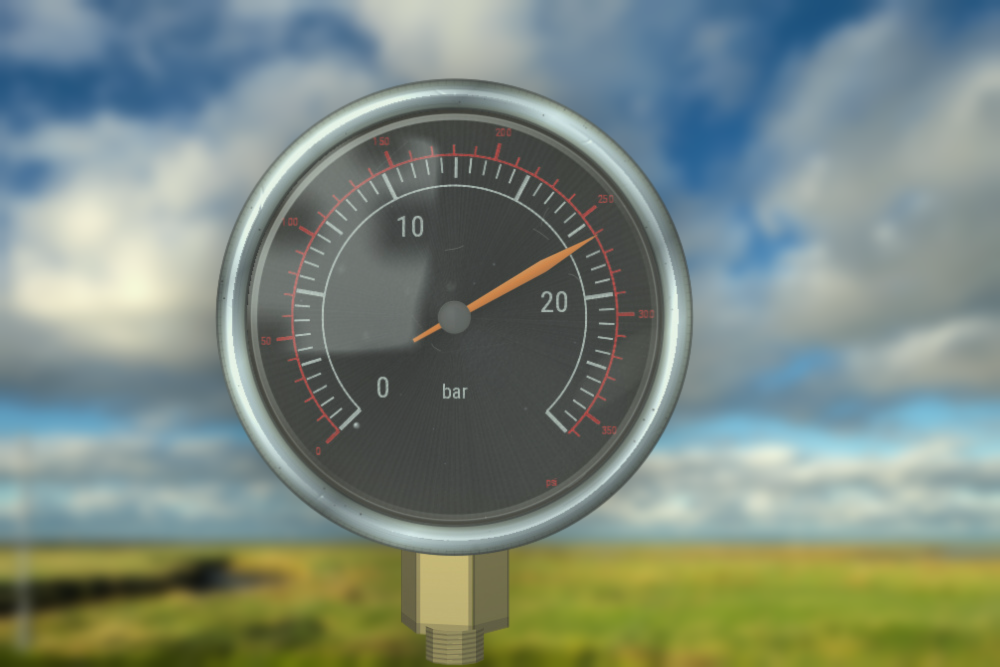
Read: 18,bar
